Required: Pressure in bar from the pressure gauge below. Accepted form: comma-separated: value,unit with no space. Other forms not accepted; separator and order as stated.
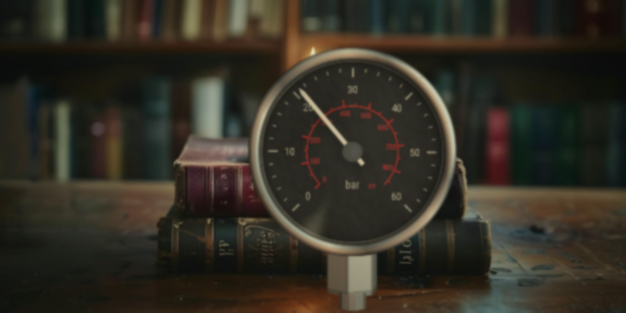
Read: 21,bar
